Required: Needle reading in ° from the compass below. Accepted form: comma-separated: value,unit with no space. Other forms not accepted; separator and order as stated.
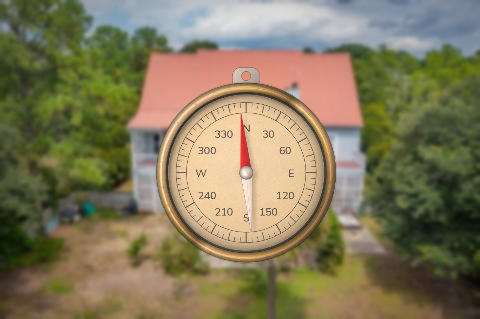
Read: 355,°
